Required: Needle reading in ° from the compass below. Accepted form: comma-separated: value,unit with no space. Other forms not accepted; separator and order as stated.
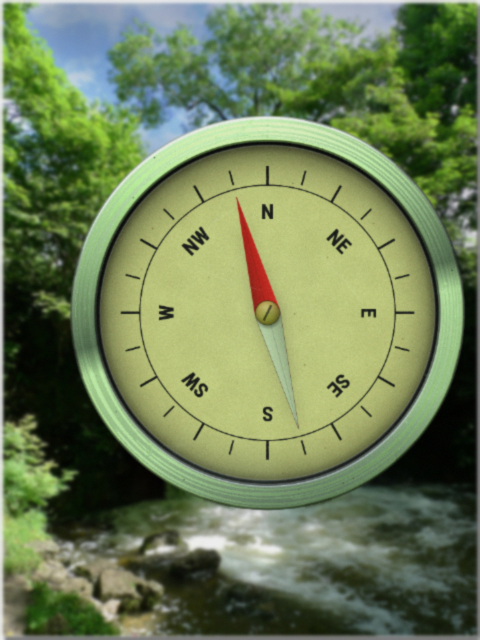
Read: 345,°
